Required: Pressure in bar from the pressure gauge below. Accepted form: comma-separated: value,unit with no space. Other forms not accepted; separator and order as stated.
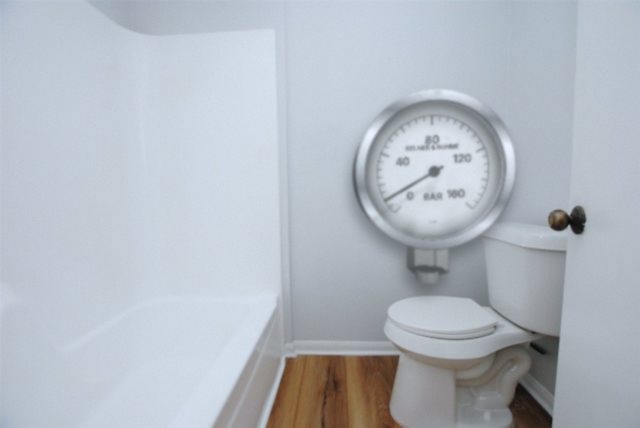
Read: 10,bar
